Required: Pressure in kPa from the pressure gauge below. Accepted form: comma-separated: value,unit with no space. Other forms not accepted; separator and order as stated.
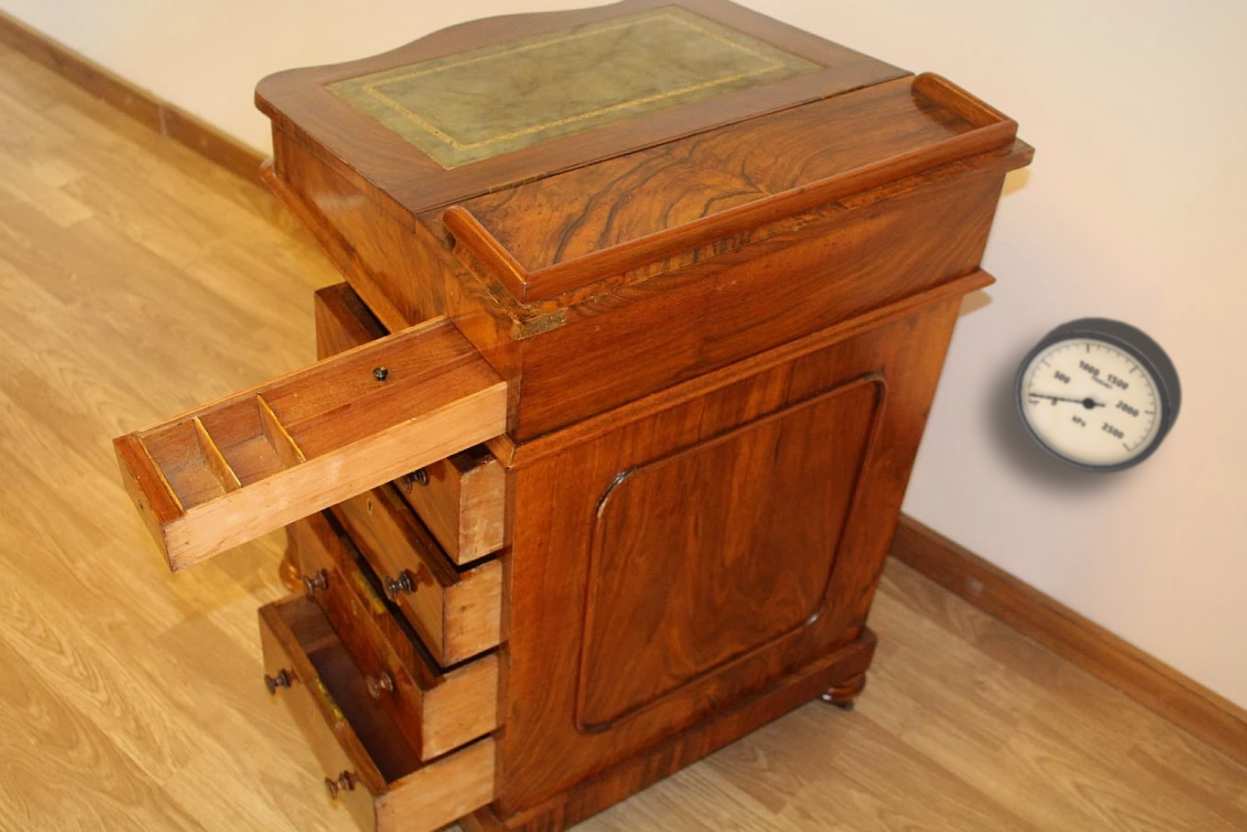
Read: 100,kPa
